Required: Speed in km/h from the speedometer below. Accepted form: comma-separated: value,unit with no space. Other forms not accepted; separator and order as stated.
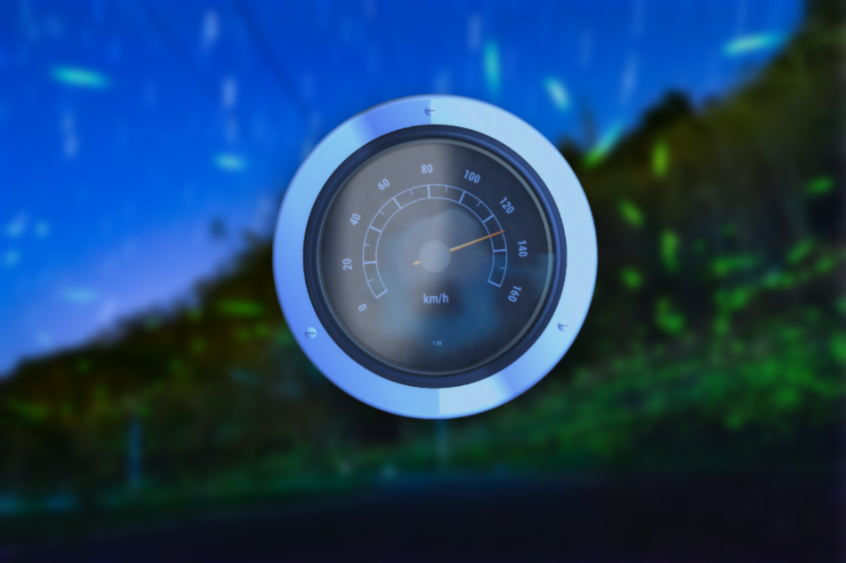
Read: 130,km/h
